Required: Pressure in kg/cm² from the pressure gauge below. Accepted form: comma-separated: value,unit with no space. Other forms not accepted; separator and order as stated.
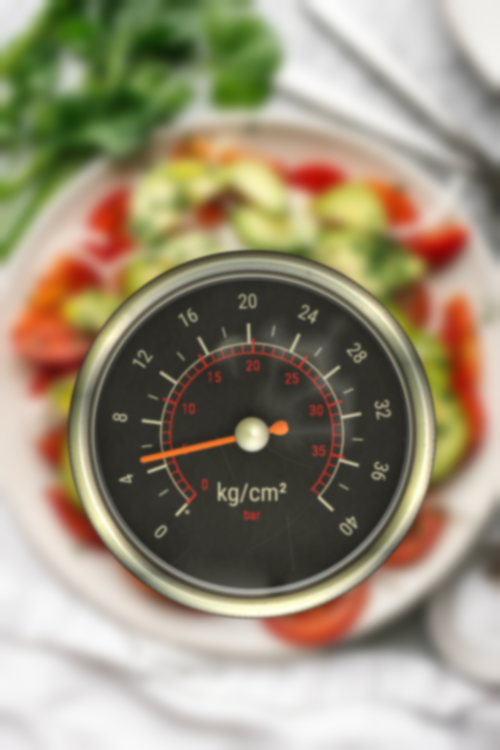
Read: 5,kg/cm²
